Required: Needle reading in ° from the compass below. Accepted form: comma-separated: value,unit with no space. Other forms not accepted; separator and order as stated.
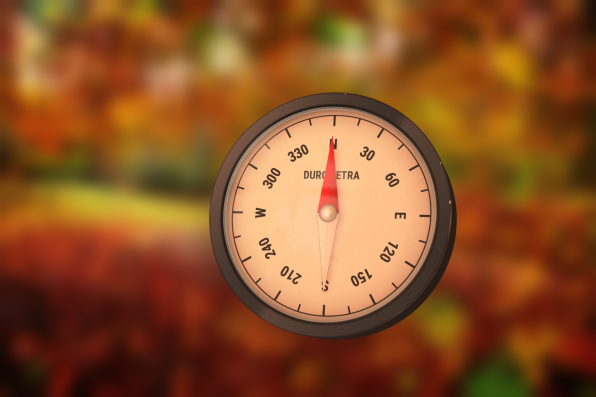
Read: 0,°
